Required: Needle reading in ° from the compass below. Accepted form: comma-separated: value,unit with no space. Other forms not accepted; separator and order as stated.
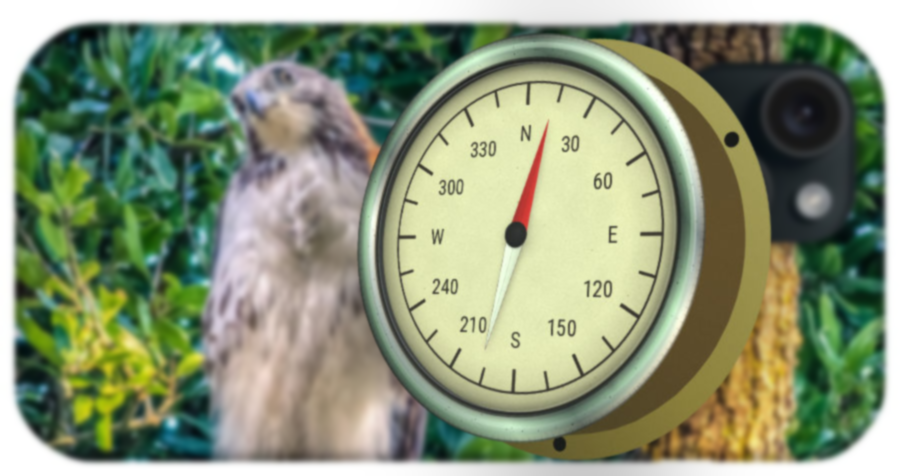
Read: 15,°
